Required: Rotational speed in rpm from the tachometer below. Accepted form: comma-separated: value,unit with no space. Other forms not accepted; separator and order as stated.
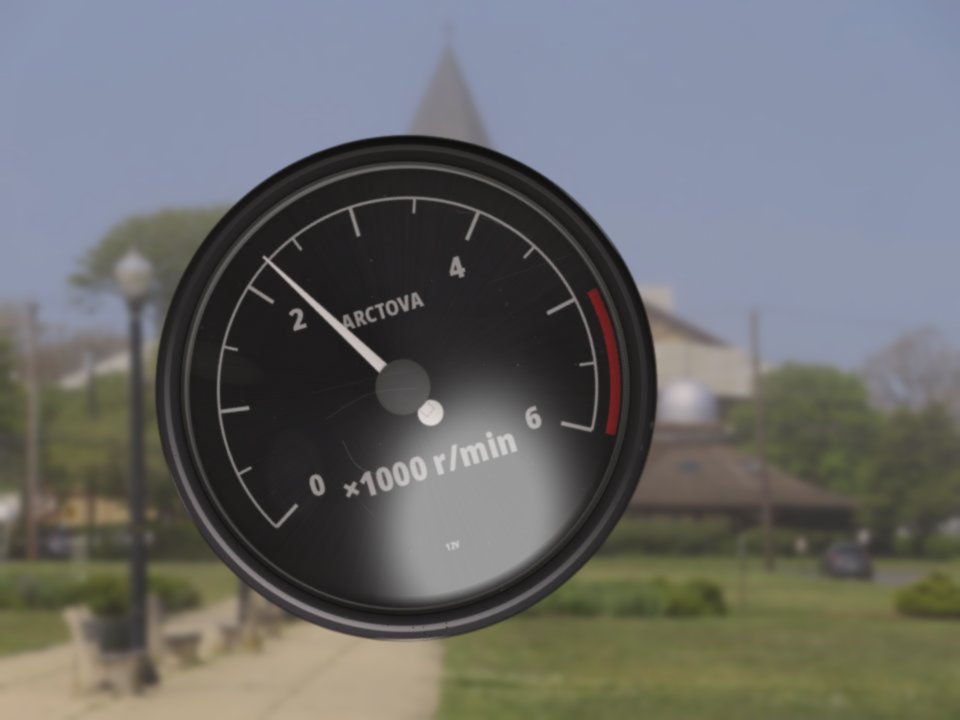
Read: 2250,rpm
